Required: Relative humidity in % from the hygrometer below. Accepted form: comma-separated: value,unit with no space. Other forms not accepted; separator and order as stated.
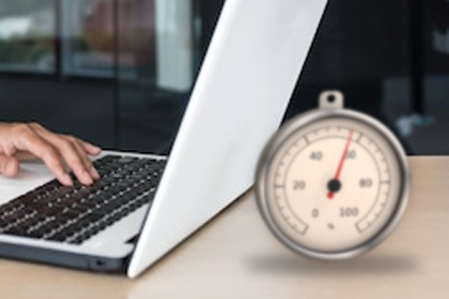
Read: 56,%
